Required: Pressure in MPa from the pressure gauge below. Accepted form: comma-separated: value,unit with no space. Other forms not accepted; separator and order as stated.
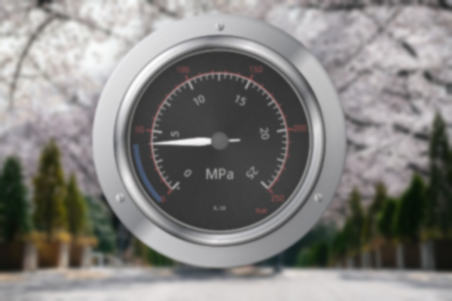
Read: 4,MPa
